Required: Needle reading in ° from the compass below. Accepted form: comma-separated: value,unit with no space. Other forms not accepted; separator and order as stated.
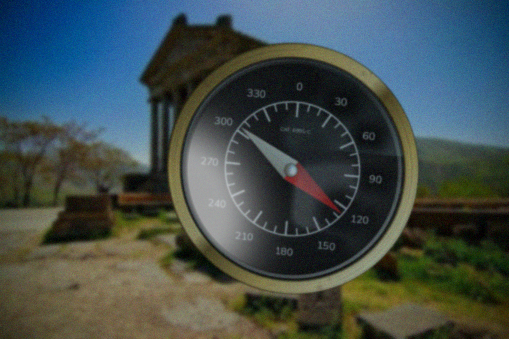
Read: 125,°
